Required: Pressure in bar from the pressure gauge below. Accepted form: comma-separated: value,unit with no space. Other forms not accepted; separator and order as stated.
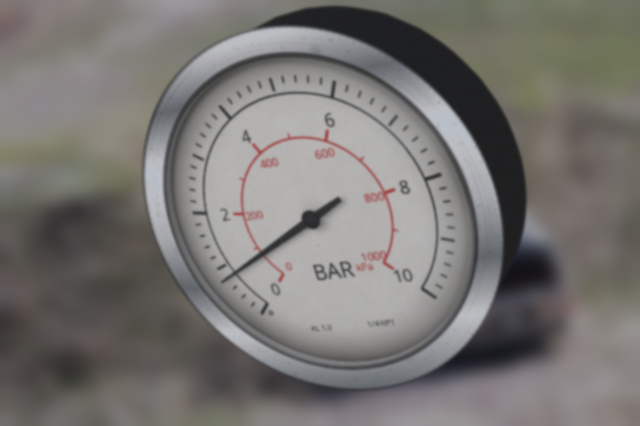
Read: 0.8,bar
